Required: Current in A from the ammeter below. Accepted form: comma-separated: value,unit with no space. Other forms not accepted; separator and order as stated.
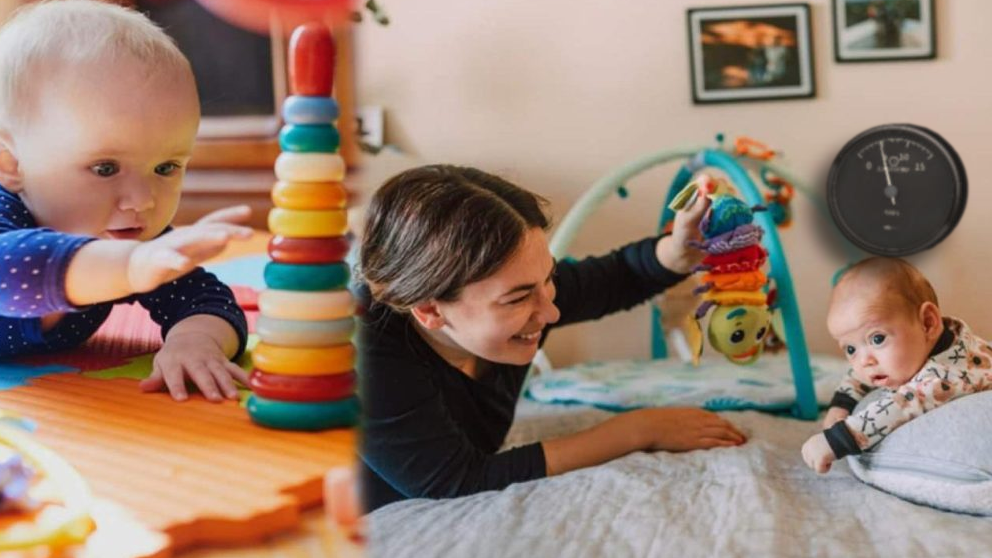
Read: 5,A
